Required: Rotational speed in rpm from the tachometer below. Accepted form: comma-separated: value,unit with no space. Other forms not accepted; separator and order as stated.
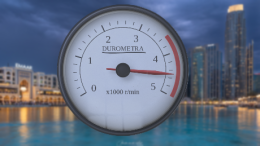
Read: 4500,rpm
